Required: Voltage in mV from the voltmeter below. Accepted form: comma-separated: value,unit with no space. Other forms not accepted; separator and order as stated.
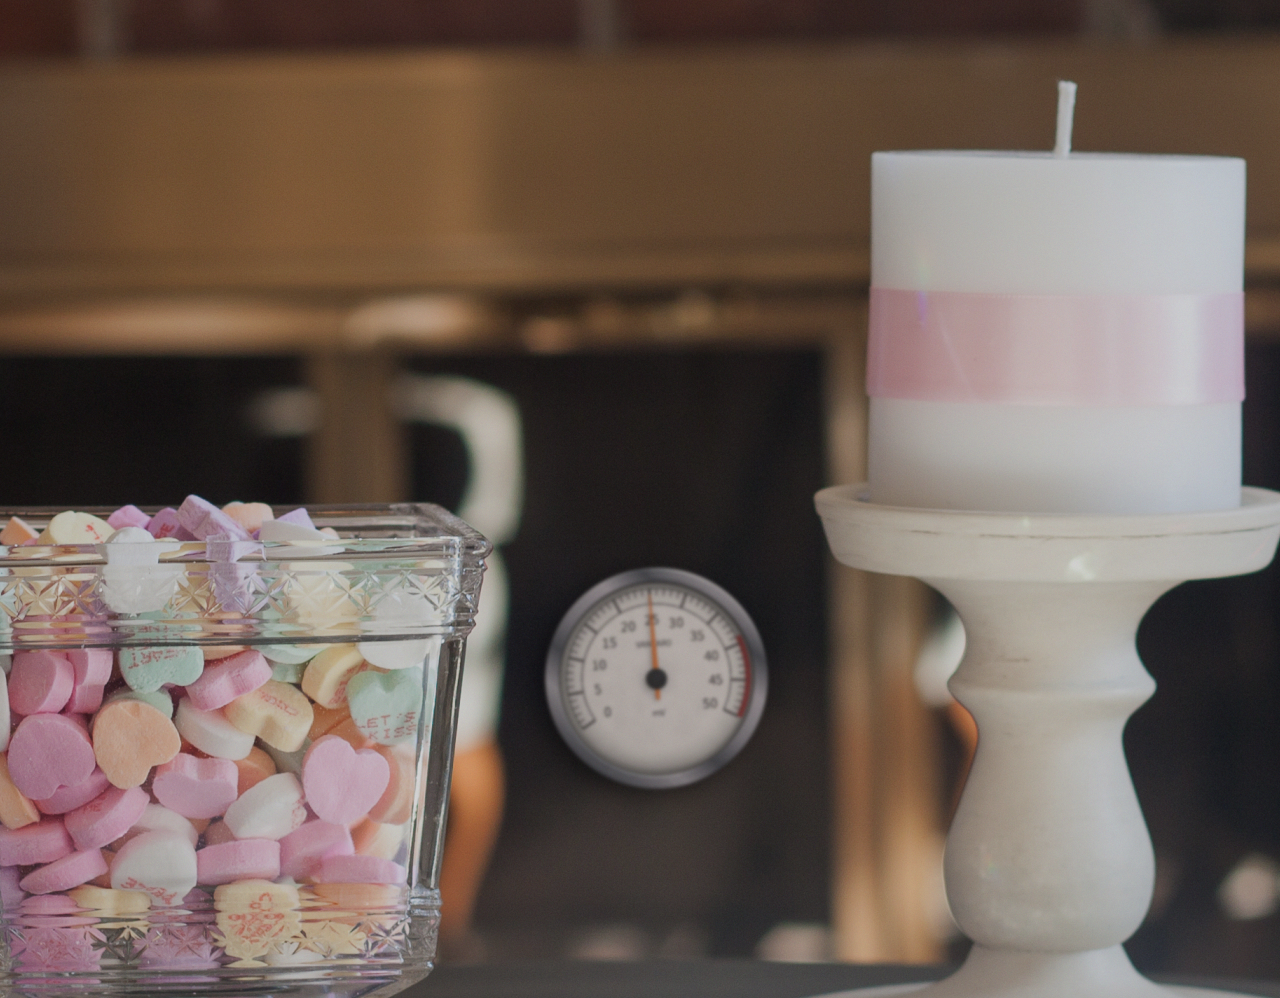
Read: 25,mV
